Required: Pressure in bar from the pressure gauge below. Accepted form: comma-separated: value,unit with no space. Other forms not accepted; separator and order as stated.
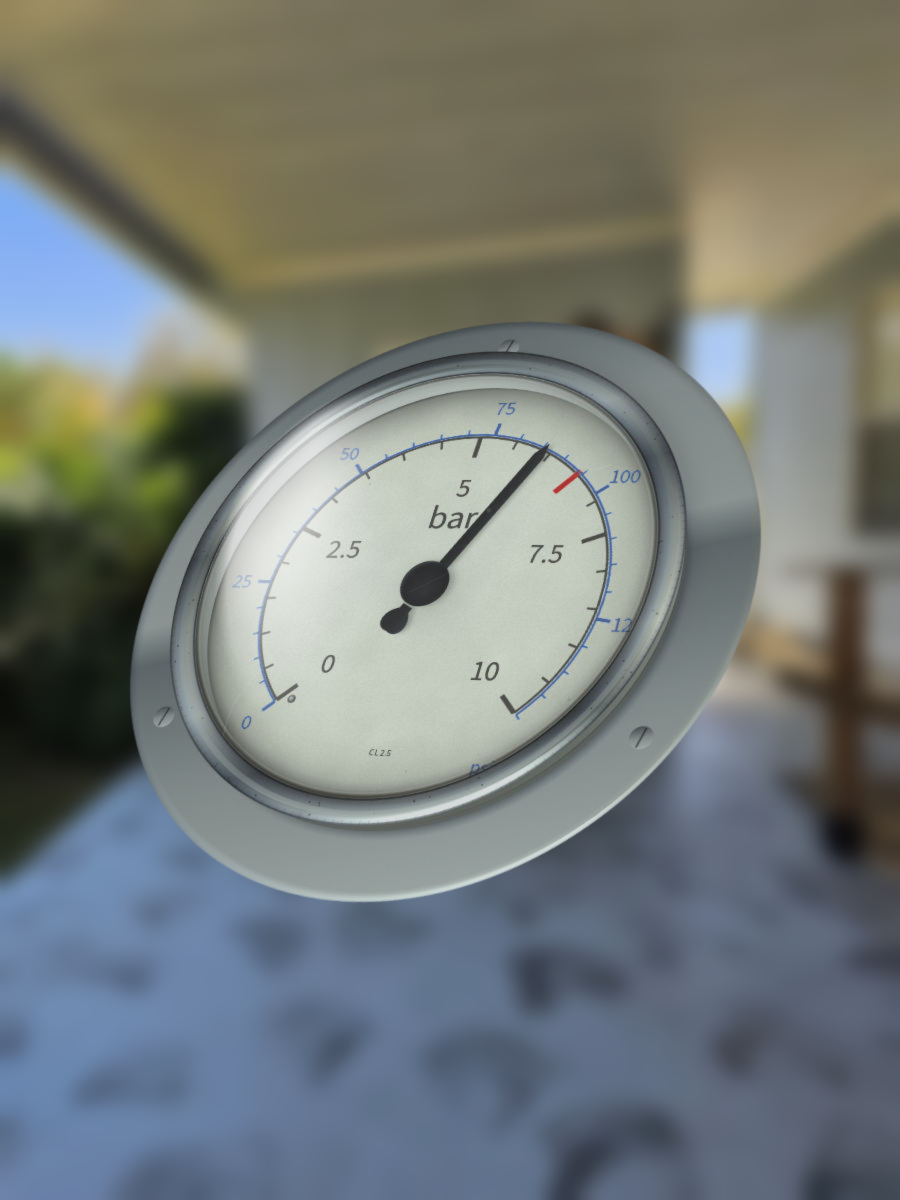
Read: 6,bar
